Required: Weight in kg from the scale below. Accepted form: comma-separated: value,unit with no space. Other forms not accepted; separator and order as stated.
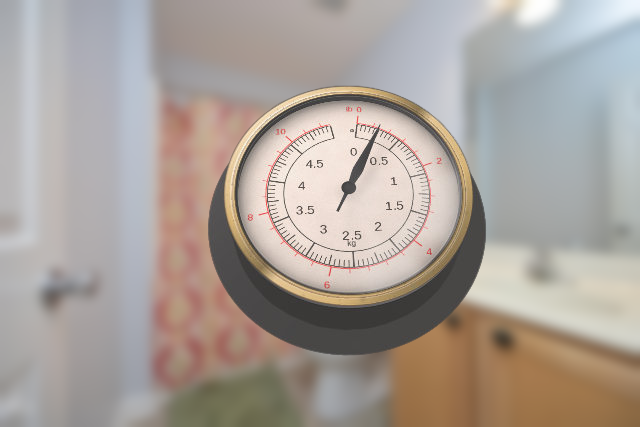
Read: 0.25,kg
